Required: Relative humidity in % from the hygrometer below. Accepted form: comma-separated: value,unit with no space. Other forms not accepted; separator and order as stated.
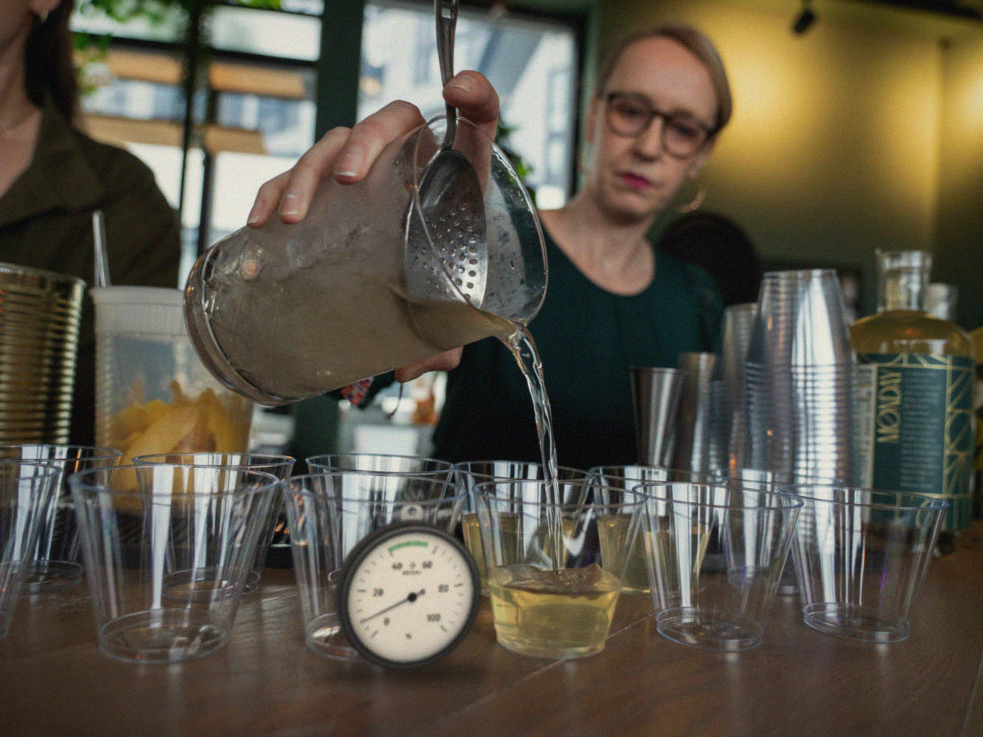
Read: 8,%
